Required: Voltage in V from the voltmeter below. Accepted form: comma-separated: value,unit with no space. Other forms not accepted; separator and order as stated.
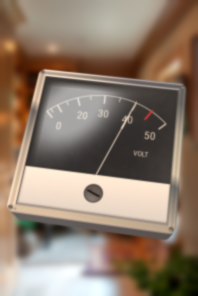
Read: 40,V
